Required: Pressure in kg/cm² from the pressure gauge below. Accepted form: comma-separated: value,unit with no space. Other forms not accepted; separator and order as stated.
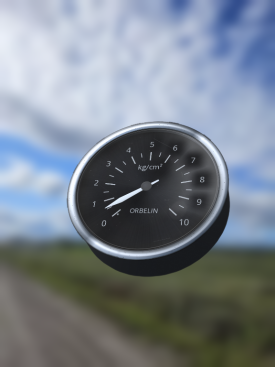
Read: 0.5,kg/cm²
